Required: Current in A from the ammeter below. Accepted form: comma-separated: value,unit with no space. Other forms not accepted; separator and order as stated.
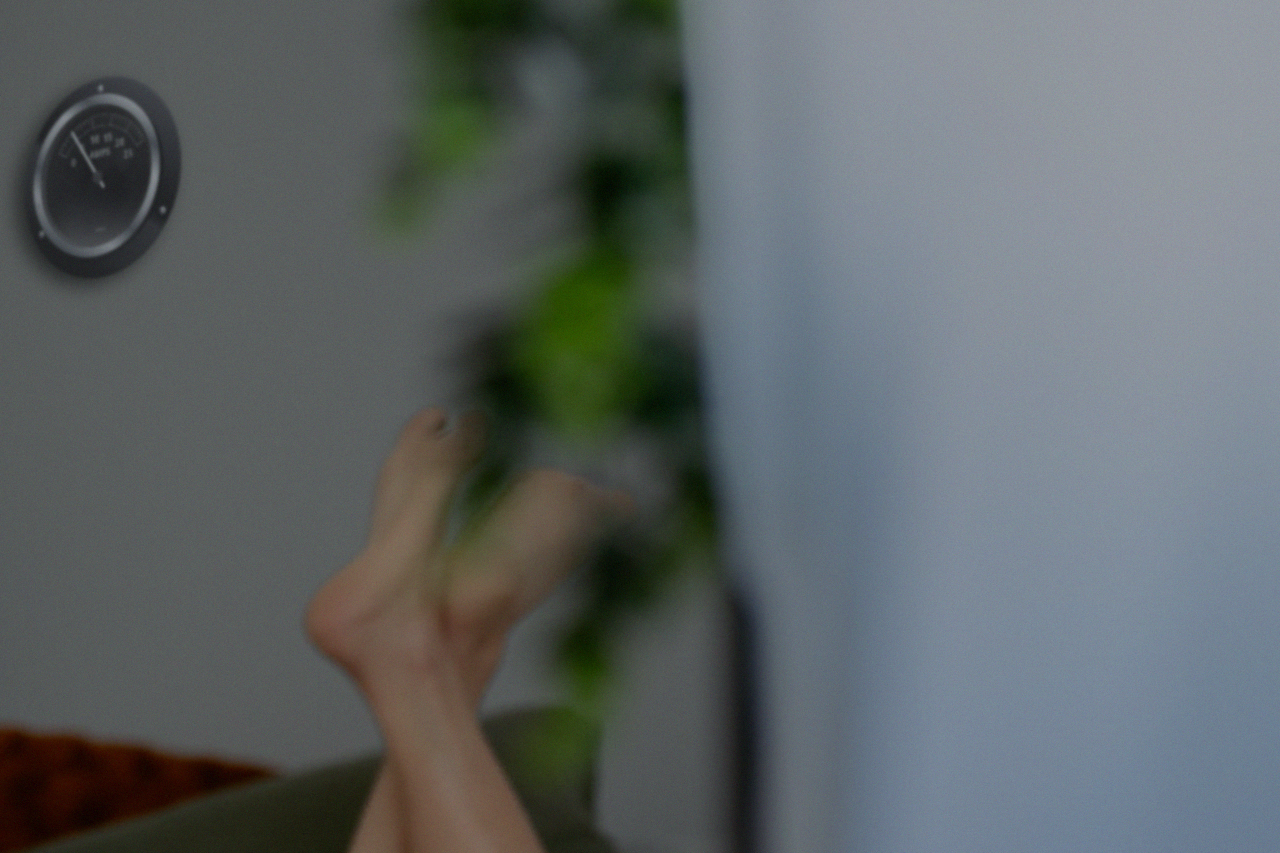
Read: 5,A
